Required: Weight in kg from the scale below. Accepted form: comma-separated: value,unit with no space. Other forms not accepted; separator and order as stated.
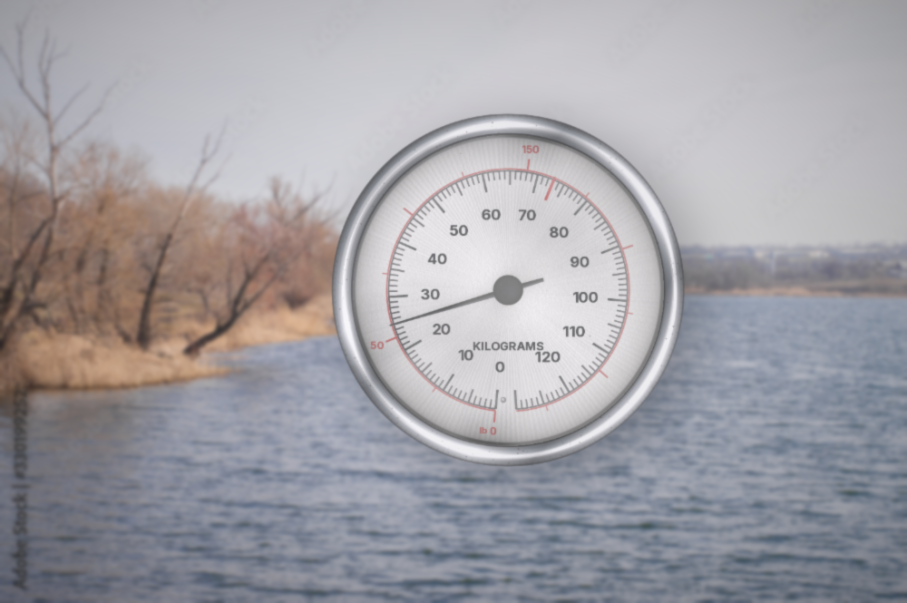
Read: 25,kg
